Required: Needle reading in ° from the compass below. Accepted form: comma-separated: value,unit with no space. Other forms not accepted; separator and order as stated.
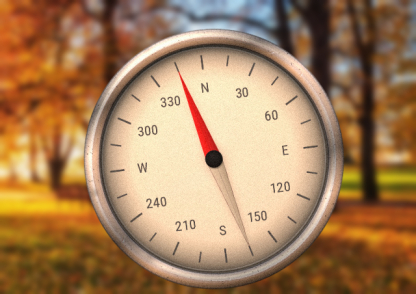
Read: 345,°
